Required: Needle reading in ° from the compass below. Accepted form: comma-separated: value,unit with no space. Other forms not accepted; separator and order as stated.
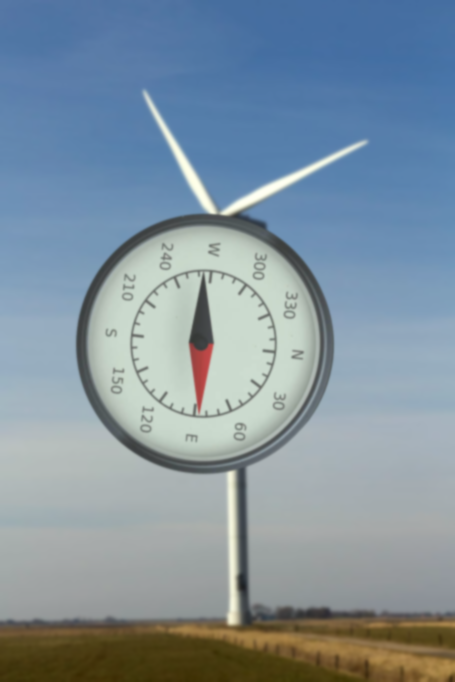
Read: 85,°
